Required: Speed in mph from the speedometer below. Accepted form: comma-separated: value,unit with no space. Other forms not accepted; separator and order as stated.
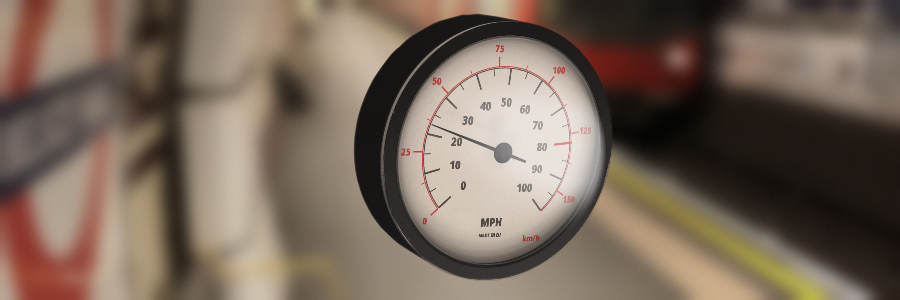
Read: 22.5,mph
